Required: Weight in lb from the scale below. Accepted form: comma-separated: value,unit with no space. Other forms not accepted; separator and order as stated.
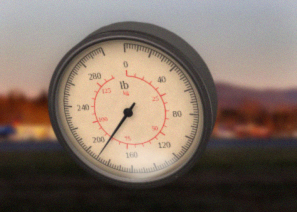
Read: 190,lb
